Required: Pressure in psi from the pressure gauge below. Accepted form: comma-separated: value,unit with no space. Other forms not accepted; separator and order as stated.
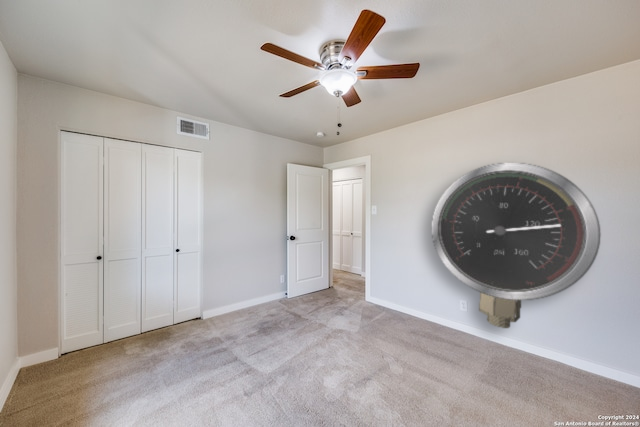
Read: 125,psi
